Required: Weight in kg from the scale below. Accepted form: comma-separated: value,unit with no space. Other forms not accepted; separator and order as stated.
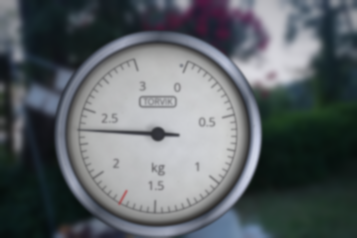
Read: 2.35,kg
